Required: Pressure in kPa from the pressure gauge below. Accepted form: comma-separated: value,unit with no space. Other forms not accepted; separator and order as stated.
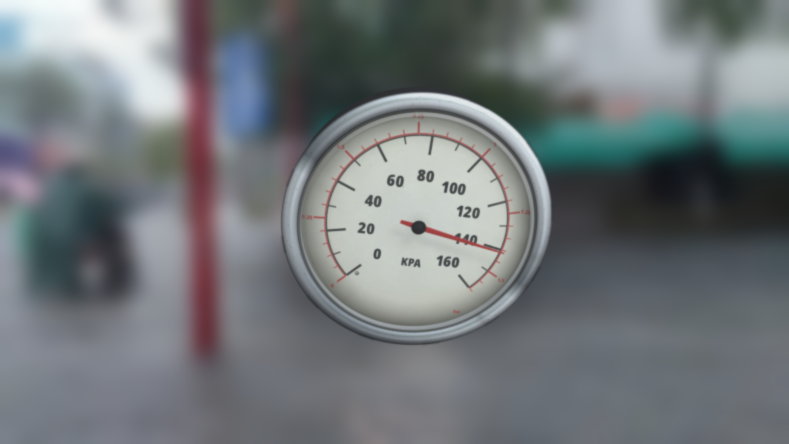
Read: 140,kPa
